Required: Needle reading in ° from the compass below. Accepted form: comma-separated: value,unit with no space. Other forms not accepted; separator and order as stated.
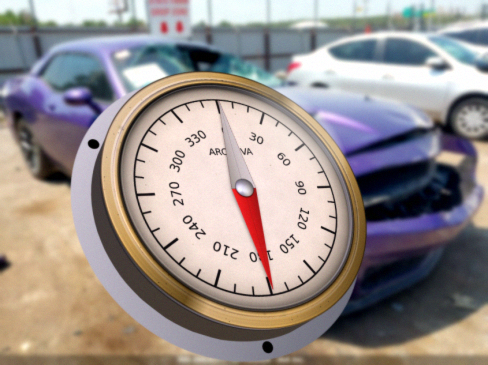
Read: 180,°
